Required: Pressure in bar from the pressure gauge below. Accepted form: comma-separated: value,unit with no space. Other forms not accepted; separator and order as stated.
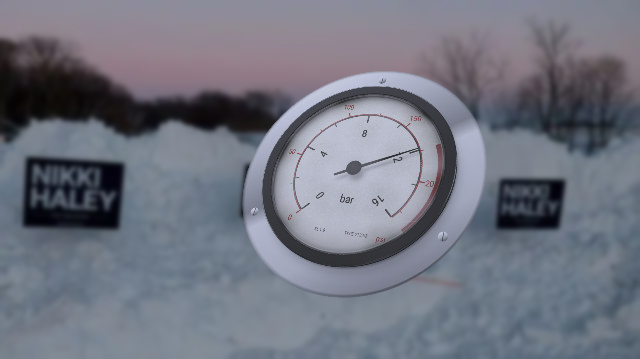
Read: 12,bar
